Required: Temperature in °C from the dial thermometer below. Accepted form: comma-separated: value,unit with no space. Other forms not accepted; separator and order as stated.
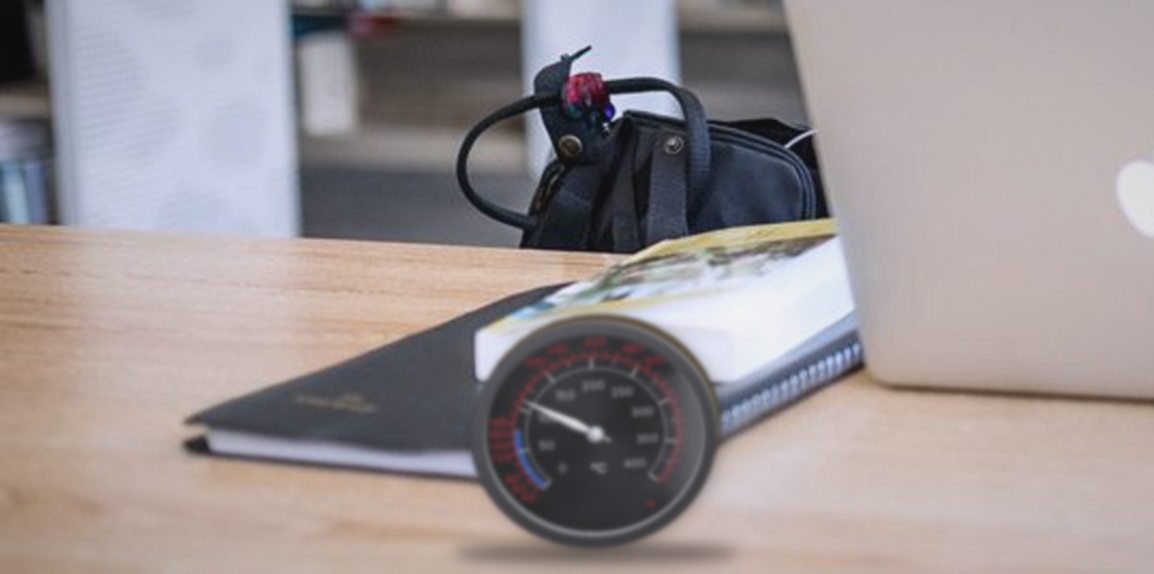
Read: 112.5,°C
